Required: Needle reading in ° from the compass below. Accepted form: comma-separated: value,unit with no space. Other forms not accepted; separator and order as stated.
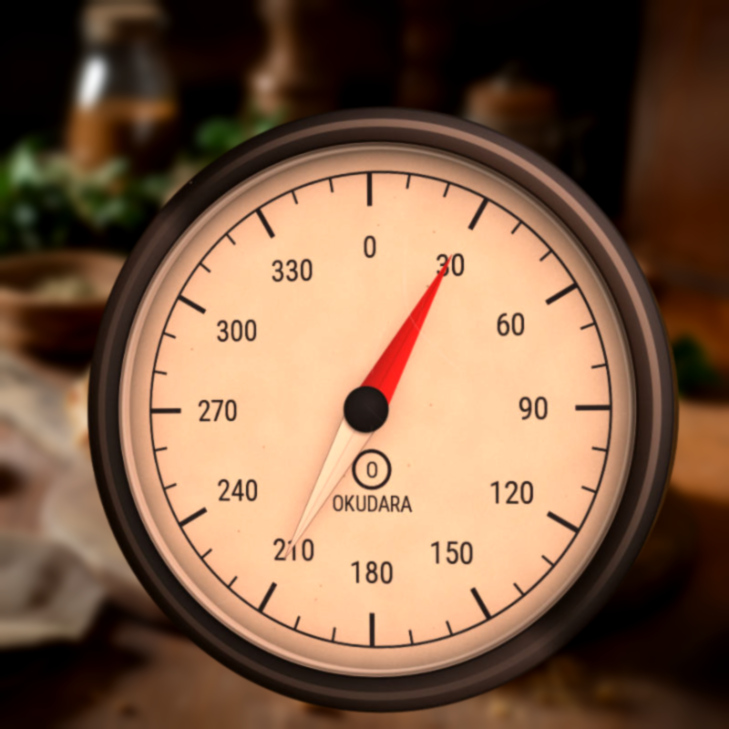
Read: 30,°
